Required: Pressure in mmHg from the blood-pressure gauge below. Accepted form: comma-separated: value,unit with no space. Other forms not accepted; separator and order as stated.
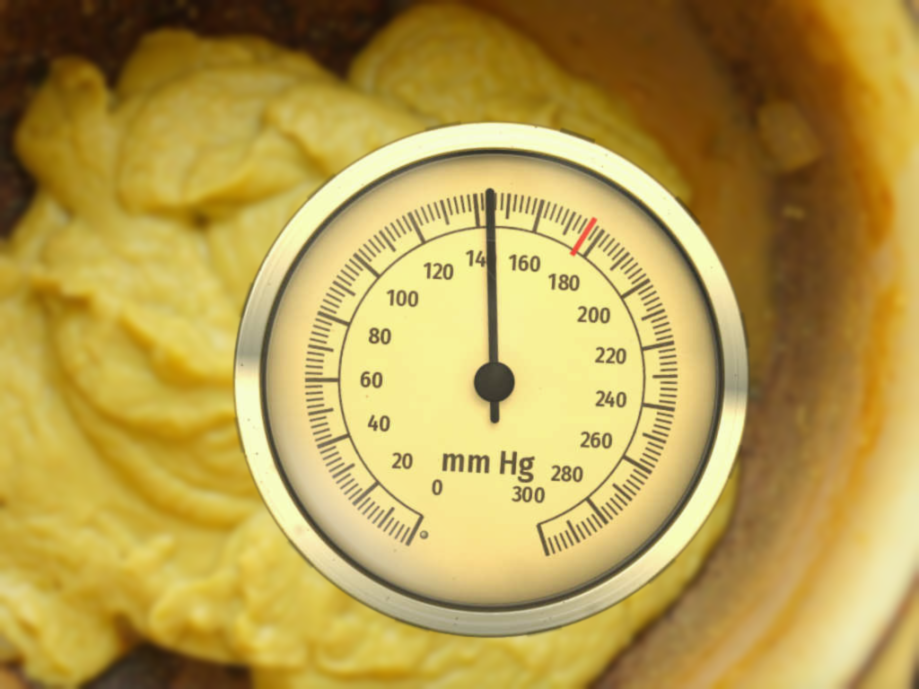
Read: 144,mmHg
